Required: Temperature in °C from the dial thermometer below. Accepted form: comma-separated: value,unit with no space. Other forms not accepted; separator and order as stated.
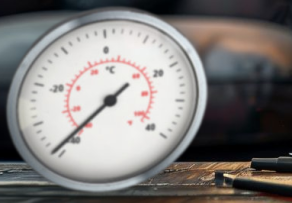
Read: -38,°C
